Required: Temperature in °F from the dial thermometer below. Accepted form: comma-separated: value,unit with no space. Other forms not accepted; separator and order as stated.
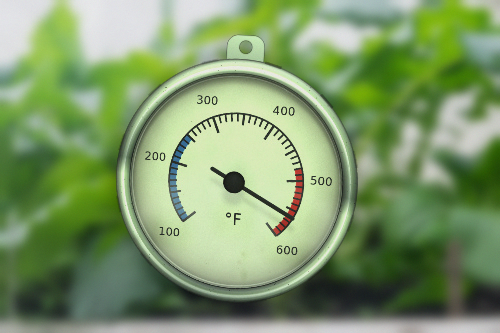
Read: 560,°F
